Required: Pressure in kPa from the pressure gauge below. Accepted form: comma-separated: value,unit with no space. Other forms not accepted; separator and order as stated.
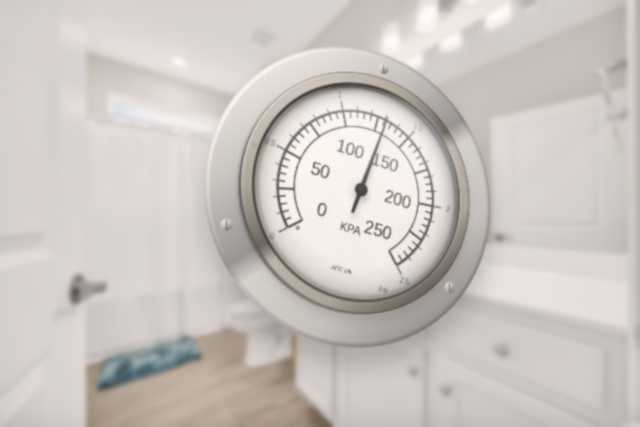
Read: 130,kPa
